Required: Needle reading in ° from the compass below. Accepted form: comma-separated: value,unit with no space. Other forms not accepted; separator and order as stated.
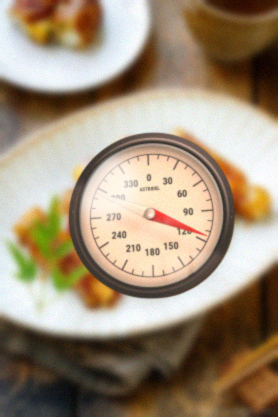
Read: 115,°
